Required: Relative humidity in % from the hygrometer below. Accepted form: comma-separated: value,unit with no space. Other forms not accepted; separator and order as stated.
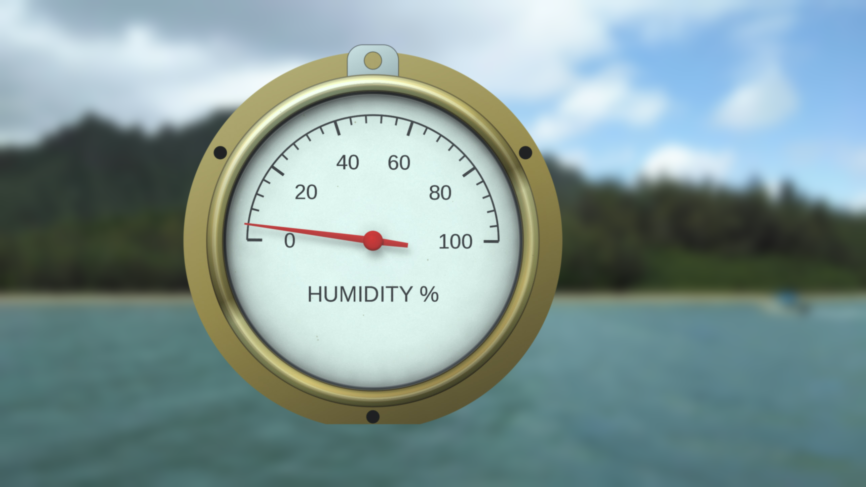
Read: 4,%
